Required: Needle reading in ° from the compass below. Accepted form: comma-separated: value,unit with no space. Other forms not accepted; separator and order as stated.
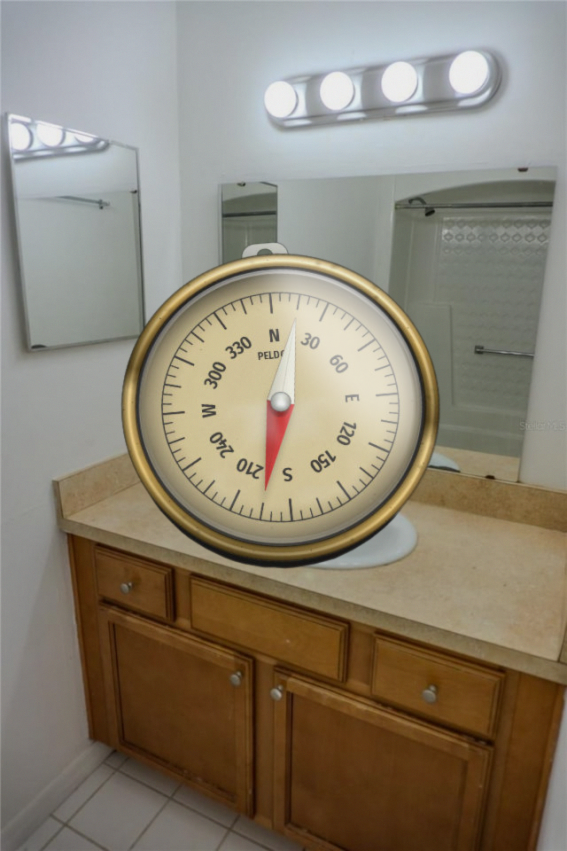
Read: 195,°
